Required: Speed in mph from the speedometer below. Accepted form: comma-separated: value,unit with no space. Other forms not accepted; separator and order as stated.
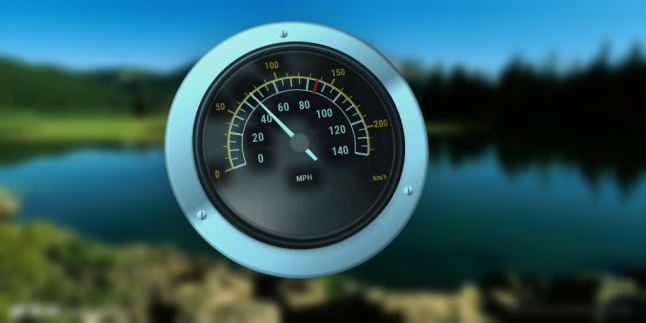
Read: 45,mph
